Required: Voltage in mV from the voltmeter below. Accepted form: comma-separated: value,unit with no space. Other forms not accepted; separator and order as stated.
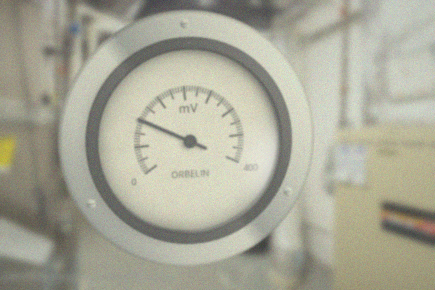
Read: 100,mV
